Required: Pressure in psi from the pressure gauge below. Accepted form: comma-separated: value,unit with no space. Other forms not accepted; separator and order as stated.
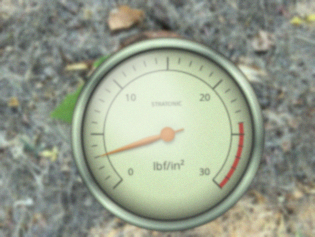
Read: 3,psi
